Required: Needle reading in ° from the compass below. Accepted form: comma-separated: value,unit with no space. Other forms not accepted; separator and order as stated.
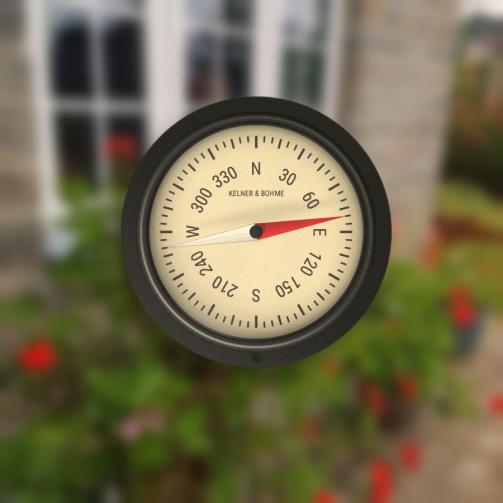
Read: 80,°
